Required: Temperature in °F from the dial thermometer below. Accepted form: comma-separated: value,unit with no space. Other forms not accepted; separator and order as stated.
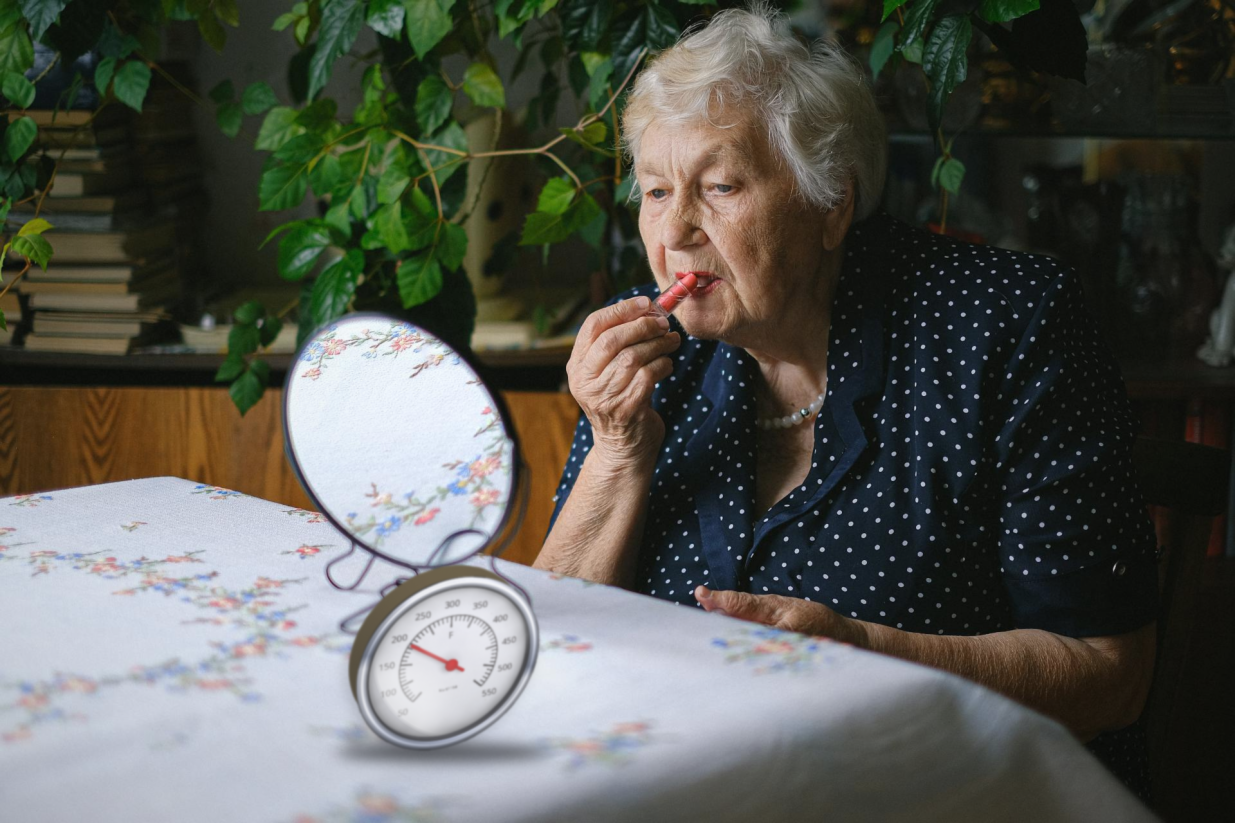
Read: 200,°F
